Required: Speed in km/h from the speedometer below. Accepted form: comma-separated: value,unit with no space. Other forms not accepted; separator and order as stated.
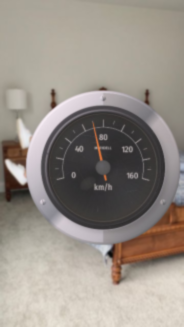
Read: 70,km/h
